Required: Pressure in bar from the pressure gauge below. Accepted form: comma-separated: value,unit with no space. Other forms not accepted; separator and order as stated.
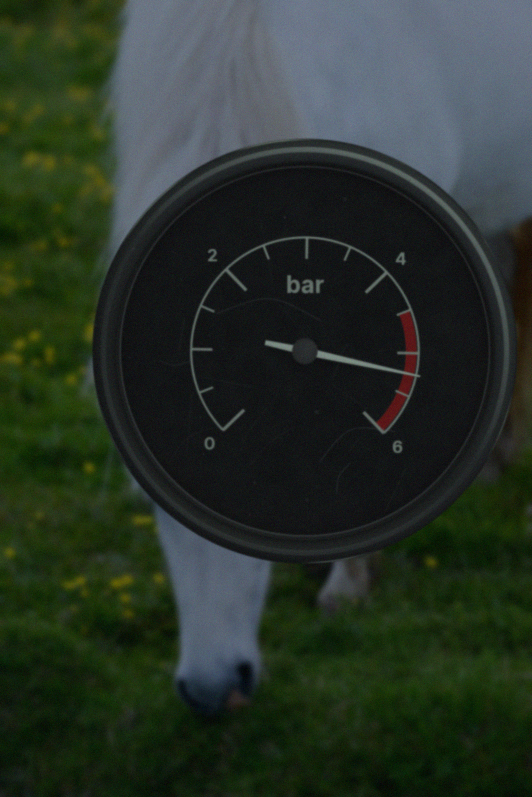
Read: 5.25,bar
